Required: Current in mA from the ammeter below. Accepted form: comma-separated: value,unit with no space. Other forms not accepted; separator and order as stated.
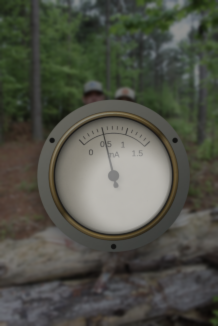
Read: 0.5,mA
